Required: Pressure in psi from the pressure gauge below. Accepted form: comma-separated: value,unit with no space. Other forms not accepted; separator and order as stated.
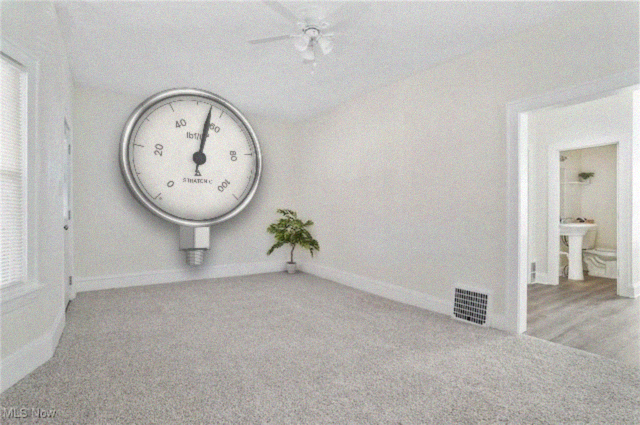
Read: 55,psi
